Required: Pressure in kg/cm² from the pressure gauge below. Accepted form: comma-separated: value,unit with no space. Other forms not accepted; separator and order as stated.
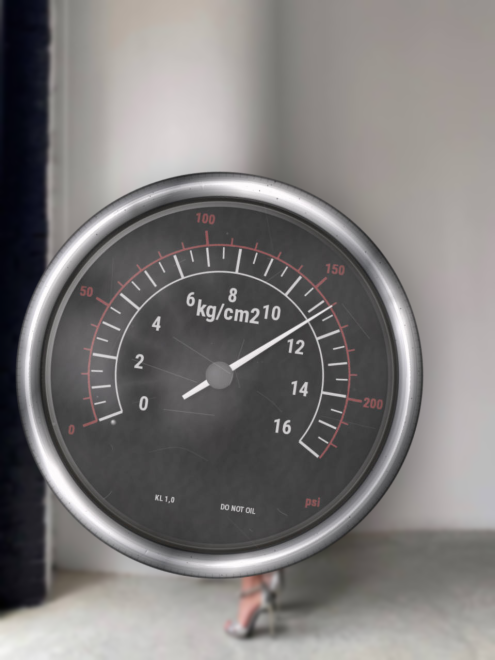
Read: 11.25,kg/cm²
